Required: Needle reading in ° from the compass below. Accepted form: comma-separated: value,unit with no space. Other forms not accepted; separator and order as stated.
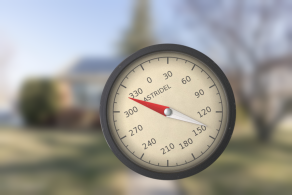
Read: 320,°
